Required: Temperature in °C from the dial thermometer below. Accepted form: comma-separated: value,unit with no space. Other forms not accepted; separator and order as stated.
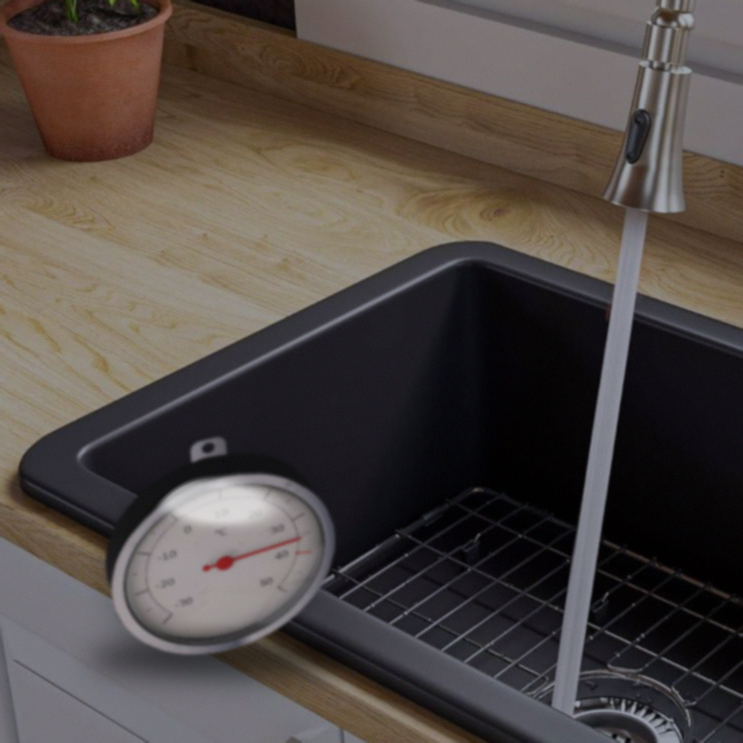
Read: 35,°C
